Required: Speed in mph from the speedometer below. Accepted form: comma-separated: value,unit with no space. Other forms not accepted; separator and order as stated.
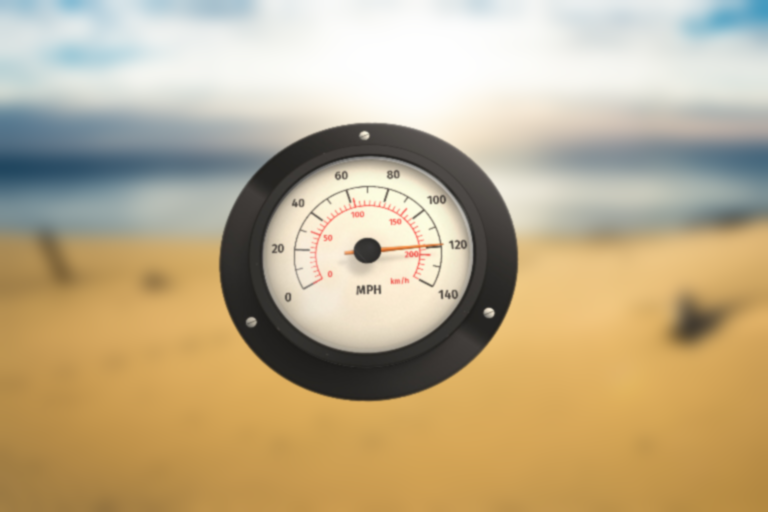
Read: 120,mph
